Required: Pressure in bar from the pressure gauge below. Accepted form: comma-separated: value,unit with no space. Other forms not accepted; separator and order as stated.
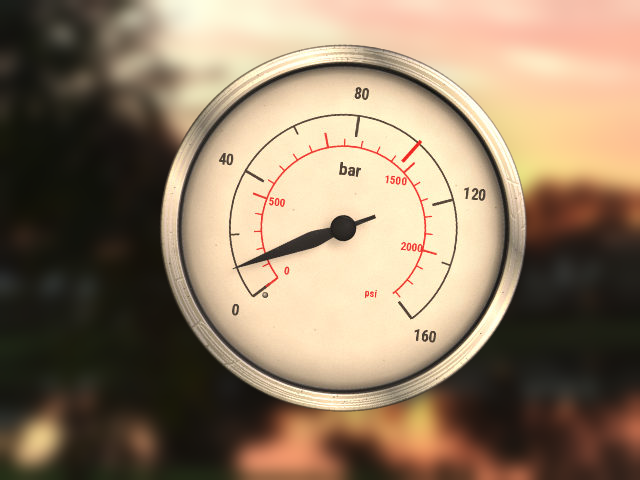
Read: 10,bar
